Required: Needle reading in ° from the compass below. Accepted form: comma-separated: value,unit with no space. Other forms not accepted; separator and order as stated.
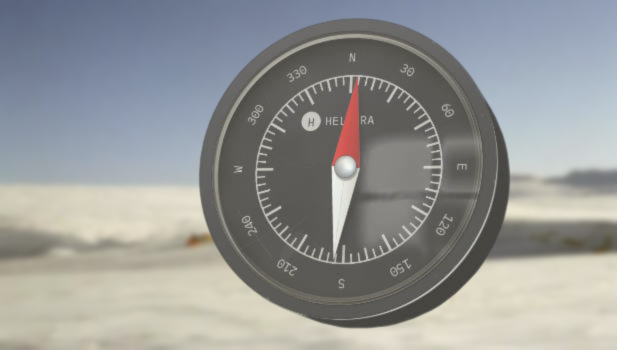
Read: 5,°
